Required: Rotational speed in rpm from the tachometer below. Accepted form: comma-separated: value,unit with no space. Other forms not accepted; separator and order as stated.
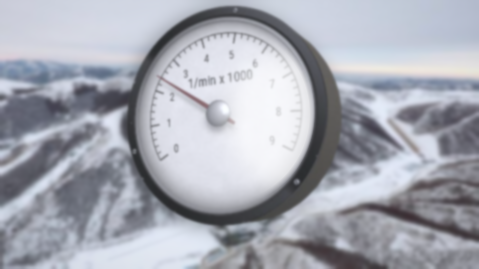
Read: 2400,rpm
